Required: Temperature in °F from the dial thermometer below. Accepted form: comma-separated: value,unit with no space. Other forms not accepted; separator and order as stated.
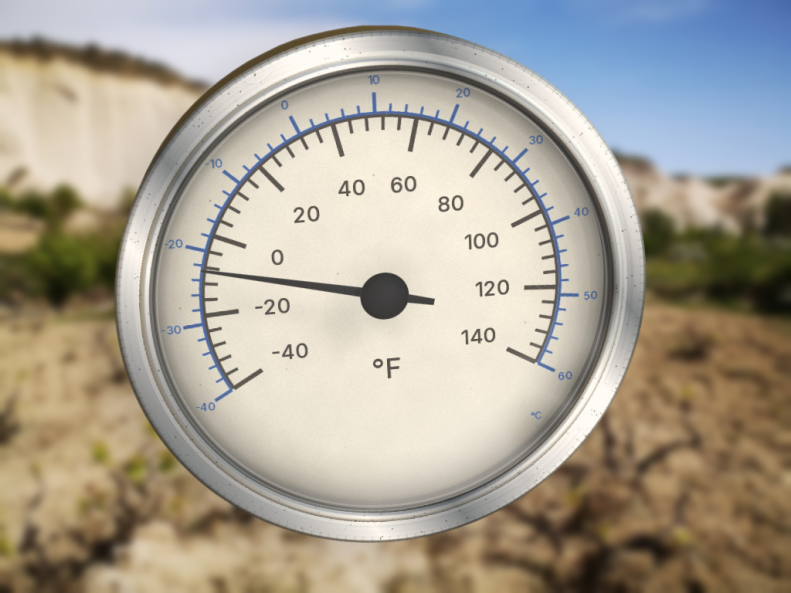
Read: -8,°F
